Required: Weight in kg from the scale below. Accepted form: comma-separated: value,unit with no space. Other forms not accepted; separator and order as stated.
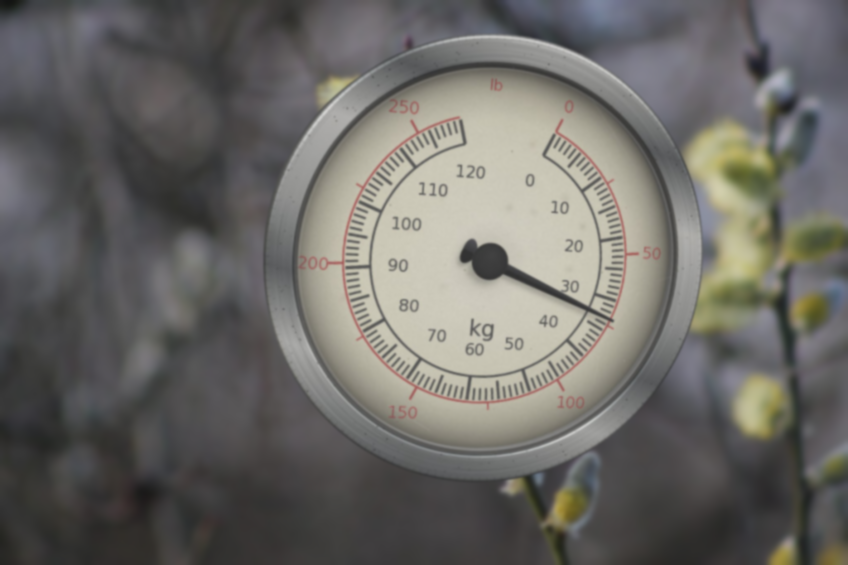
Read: 33,kg
